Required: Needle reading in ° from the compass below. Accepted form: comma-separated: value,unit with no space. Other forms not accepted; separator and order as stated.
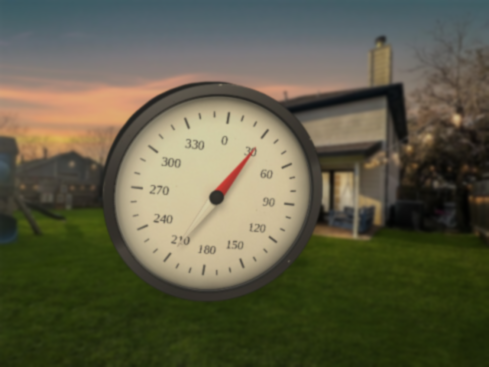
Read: 30,°
